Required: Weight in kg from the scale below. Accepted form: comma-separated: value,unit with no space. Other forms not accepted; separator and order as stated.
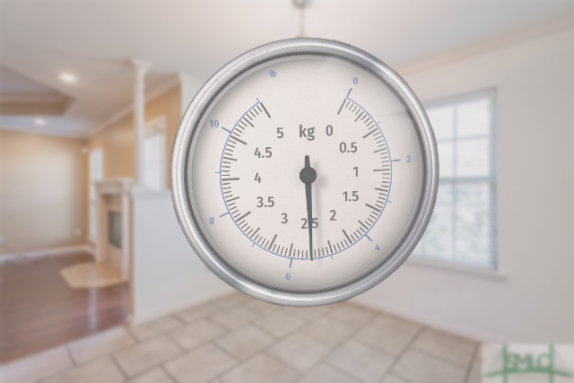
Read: 2.5,kg
